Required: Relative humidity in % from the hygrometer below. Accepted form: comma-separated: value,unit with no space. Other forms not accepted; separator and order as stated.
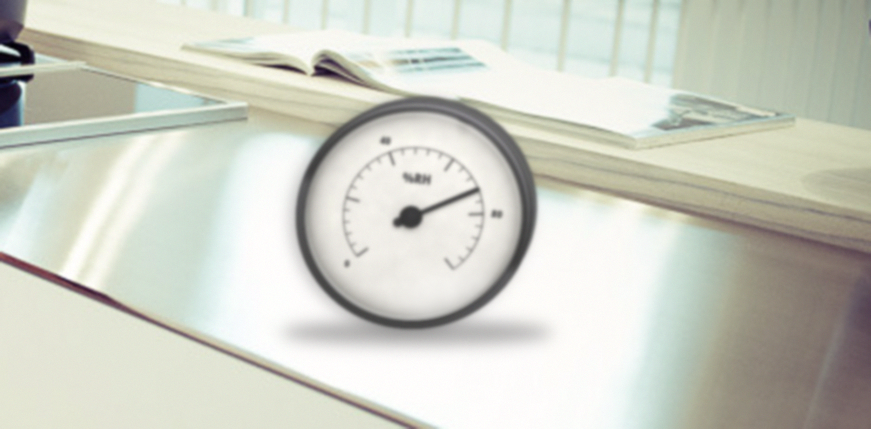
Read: 72,%
